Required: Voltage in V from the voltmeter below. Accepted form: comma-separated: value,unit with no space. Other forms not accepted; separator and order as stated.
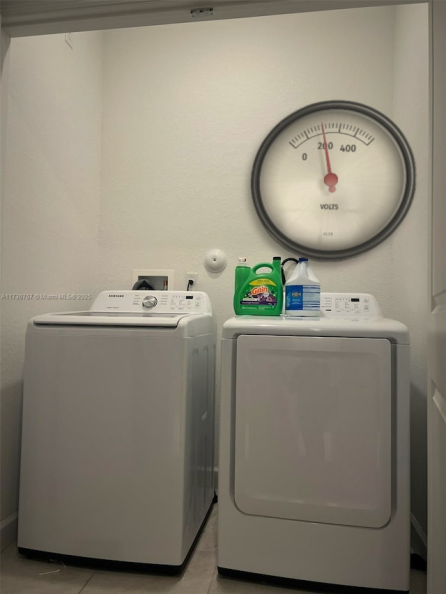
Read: 200,V
